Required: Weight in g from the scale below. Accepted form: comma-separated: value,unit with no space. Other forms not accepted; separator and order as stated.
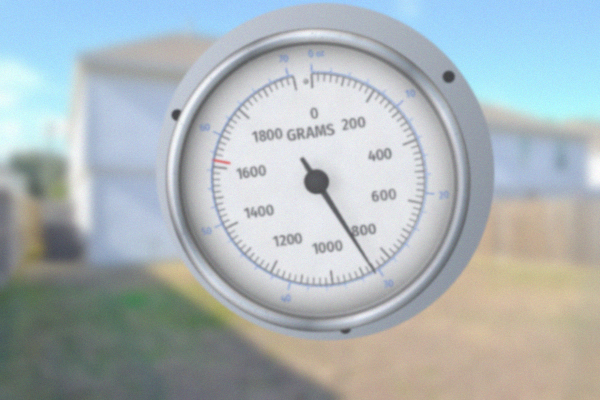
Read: 860,g
